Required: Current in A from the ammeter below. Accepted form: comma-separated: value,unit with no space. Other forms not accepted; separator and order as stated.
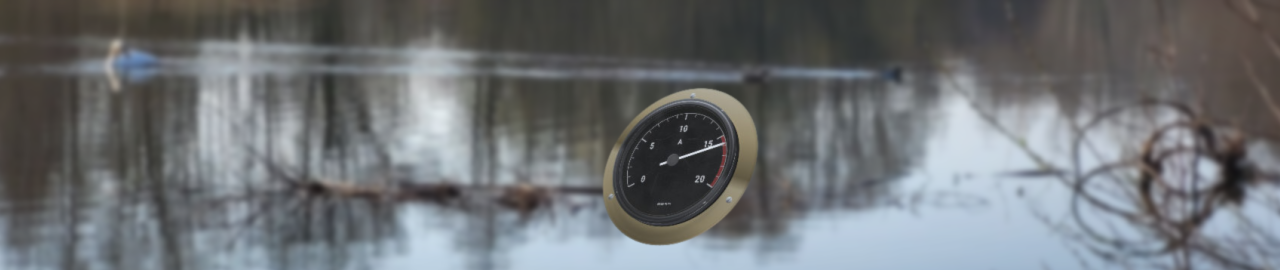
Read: 16,A
